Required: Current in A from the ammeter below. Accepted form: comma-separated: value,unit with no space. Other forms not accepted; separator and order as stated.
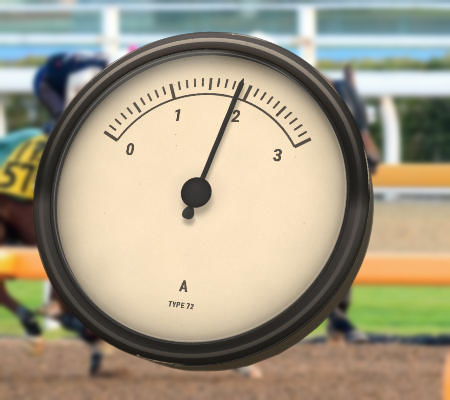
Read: 1.9,A
